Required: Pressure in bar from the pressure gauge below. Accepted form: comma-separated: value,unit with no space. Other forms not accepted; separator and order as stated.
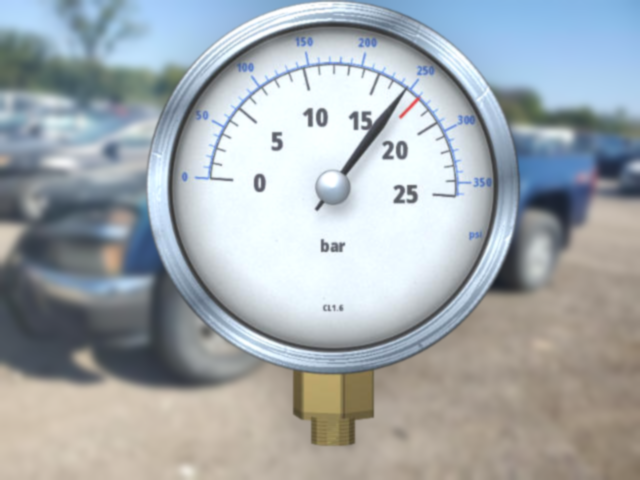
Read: 17,bar
